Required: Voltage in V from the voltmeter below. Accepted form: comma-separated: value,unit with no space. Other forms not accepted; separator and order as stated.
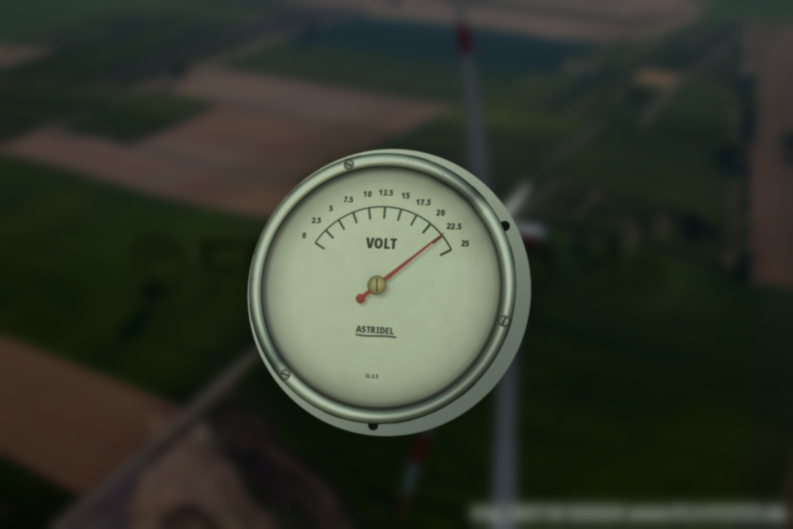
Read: 22.5,V
